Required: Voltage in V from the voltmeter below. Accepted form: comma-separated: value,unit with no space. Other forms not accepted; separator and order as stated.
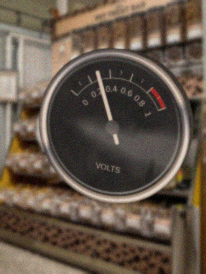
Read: 0.3,V
